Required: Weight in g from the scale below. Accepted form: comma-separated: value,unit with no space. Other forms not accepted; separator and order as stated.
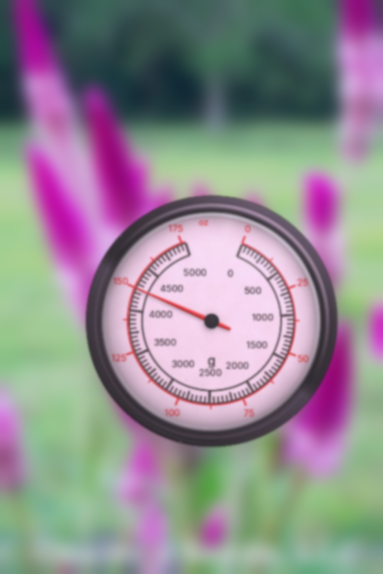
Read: 4250,g
